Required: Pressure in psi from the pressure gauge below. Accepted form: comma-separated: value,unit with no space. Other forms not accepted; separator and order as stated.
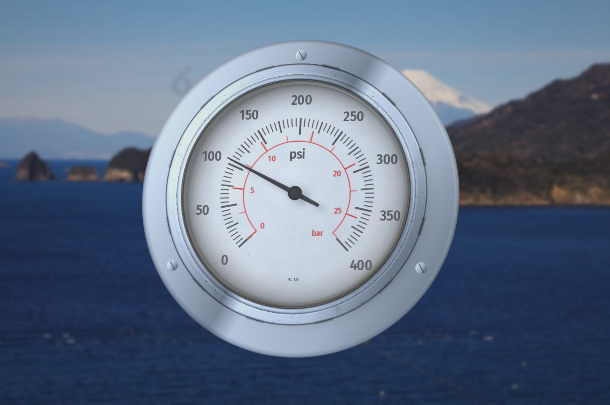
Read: 105,psi
